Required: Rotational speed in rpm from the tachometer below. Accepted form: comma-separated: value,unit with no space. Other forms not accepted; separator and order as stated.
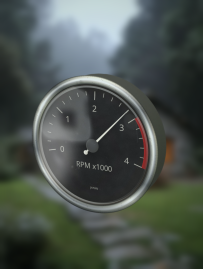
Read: 2800,rpm
